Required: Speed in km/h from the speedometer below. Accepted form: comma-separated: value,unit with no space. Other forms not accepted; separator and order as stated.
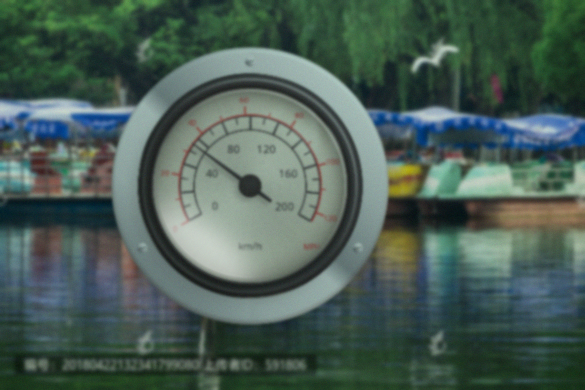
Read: 55,km/h
